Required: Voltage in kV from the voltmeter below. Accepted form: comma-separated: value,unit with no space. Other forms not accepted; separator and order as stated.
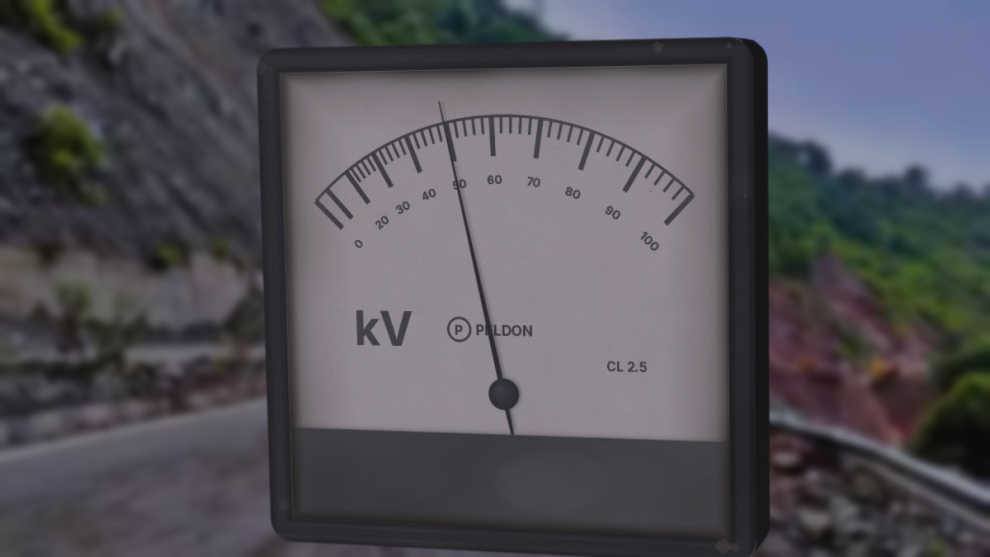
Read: 50,kV
